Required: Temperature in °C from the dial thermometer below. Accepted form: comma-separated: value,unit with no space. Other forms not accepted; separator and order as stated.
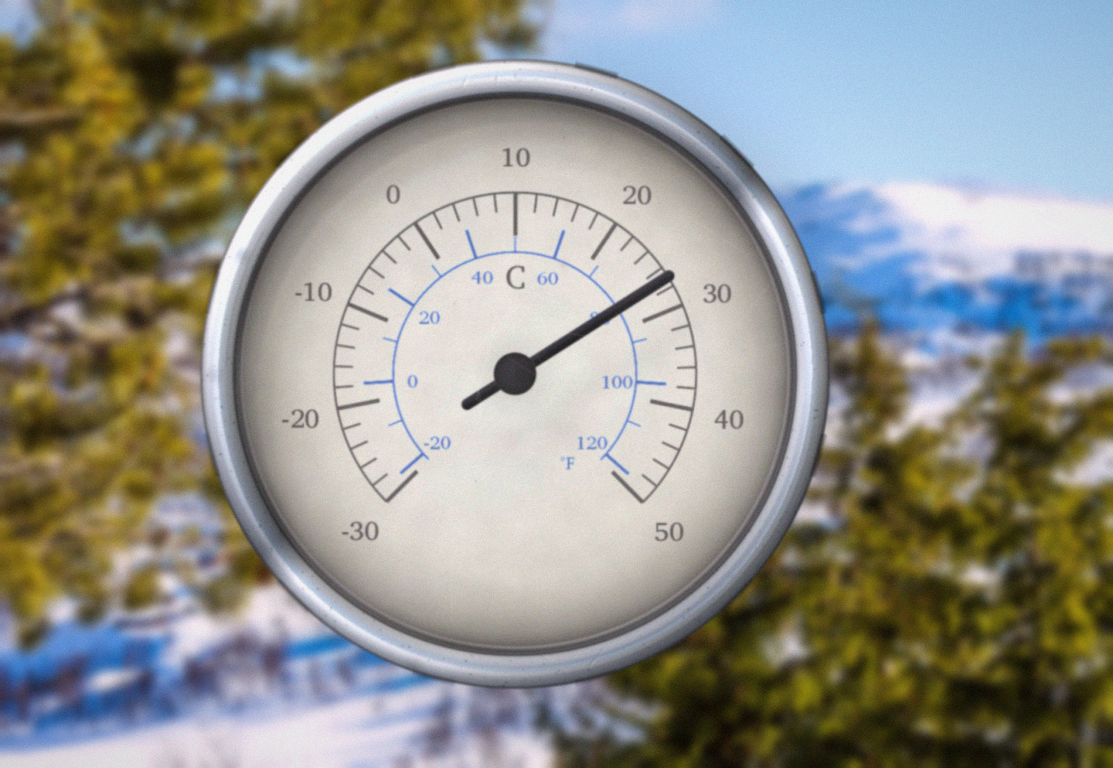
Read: 27,°C
